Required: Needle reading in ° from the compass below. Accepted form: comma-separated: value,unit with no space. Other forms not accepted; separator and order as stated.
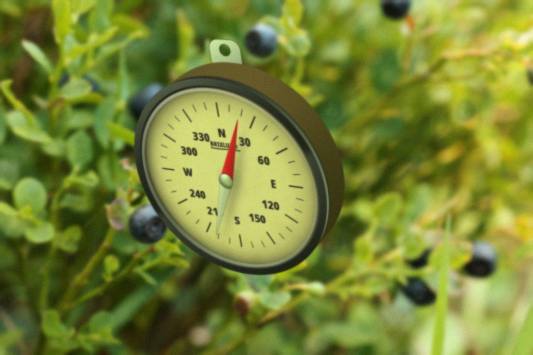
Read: 20,°
